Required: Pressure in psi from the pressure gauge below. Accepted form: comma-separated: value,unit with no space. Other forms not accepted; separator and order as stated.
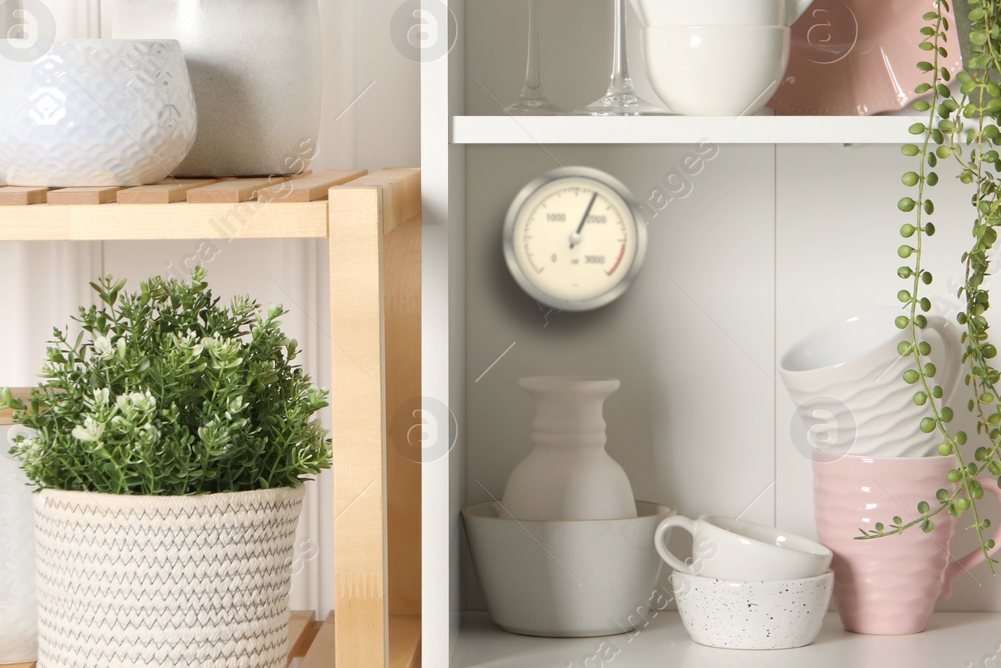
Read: 1750,psi
